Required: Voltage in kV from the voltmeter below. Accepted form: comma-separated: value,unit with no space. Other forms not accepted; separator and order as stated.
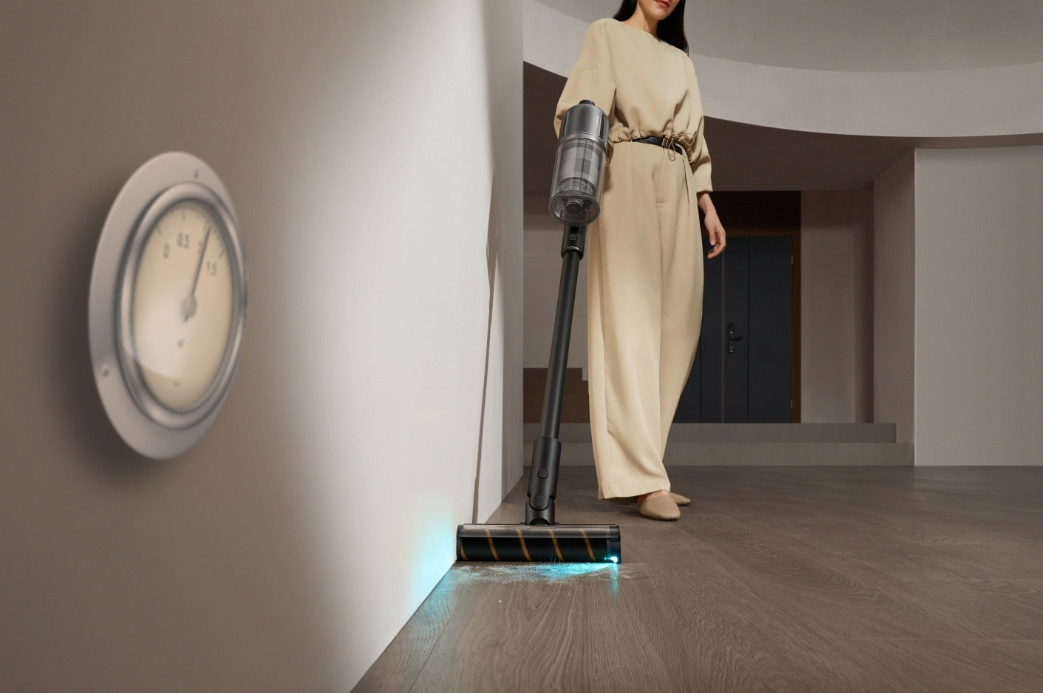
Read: 1,kV
